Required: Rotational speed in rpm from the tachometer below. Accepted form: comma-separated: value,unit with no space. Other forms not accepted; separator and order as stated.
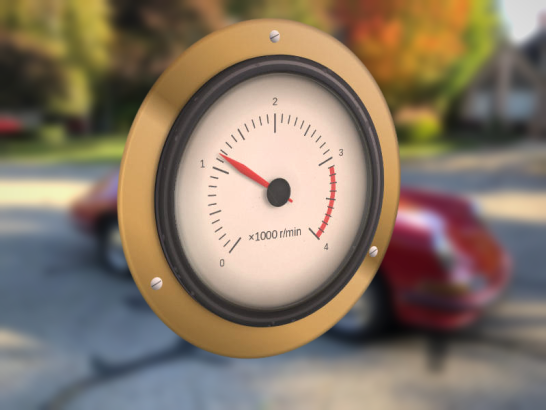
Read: 1150,rpm
